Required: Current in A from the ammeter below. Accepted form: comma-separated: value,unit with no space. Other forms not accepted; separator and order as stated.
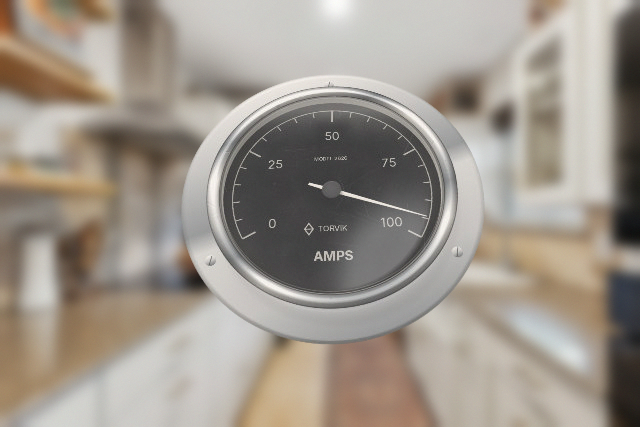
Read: 95,A
